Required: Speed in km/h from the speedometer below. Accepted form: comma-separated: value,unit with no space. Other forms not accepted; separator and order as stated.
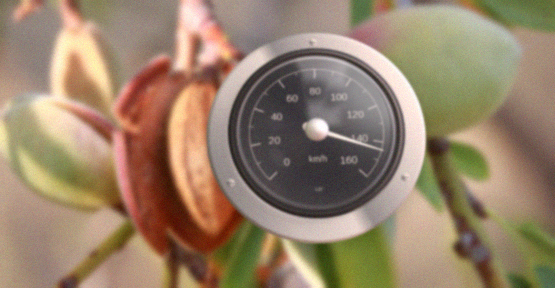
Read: 145,km/h
